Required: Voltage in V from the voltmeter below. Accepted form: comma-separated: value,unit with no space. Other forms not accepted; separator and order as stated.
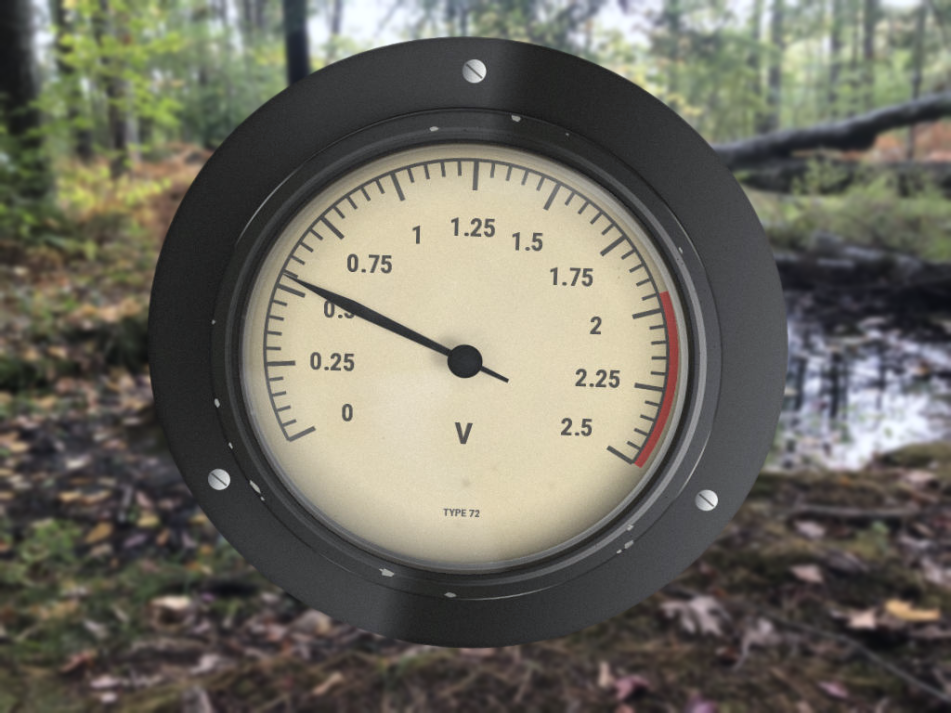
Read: 0.55,V
